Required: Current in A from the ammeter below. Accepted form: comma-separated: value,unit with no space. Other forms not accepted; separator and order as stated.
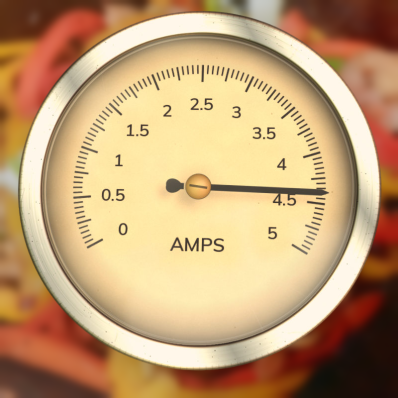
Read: 4.4,A
